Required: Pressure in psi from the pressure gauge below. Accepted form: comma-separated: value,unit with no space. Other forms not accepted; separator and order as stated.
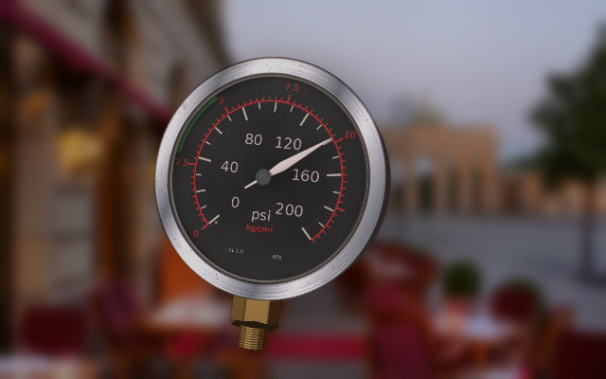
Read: 140,psi
